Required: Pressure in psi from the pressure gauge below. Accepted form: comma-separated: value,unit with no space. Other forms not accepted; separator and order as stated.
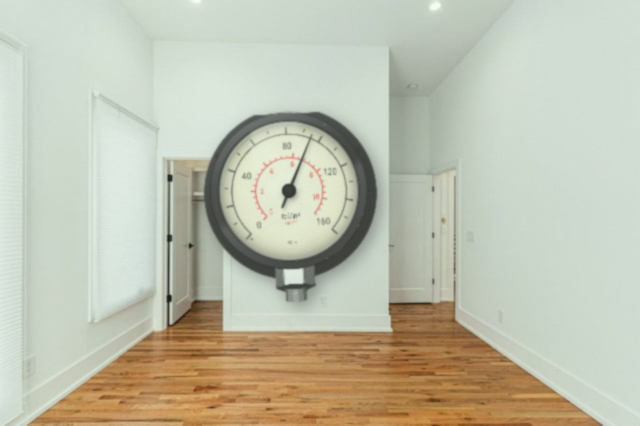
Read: 95,psi
